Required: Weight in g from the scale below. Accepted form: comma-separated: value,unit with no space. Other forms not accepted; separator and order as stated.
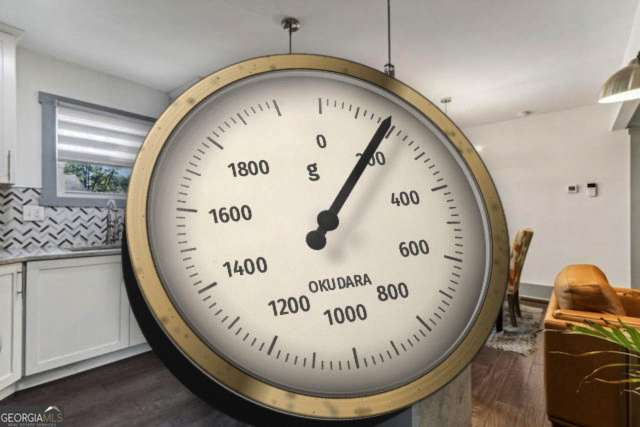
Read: 180,g
